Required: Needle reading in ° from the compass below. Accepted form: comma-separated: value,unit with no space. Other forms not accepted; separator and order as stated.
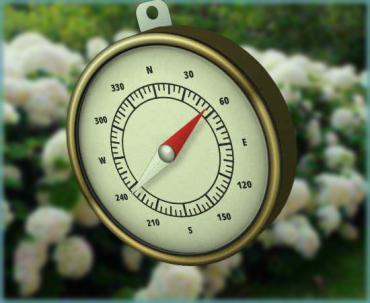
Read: 55,°
